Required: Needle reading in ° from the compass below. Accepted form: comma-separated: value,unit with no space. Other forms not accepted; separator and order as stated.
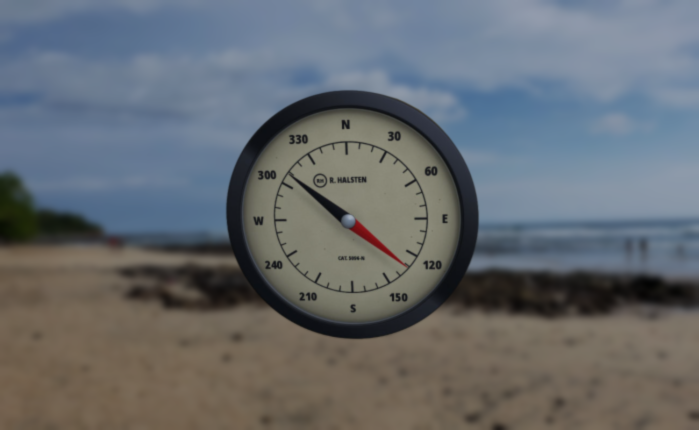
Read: 130,°
